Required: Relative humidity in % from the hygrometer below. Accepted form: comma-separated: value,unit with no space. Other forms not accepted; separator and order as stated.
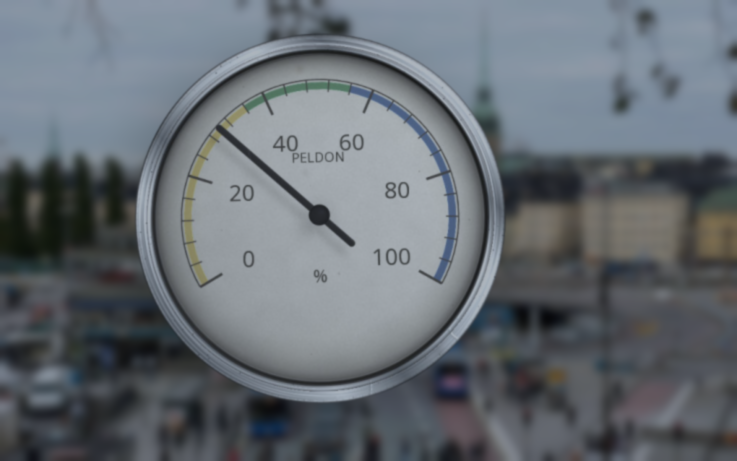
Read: 30,%
